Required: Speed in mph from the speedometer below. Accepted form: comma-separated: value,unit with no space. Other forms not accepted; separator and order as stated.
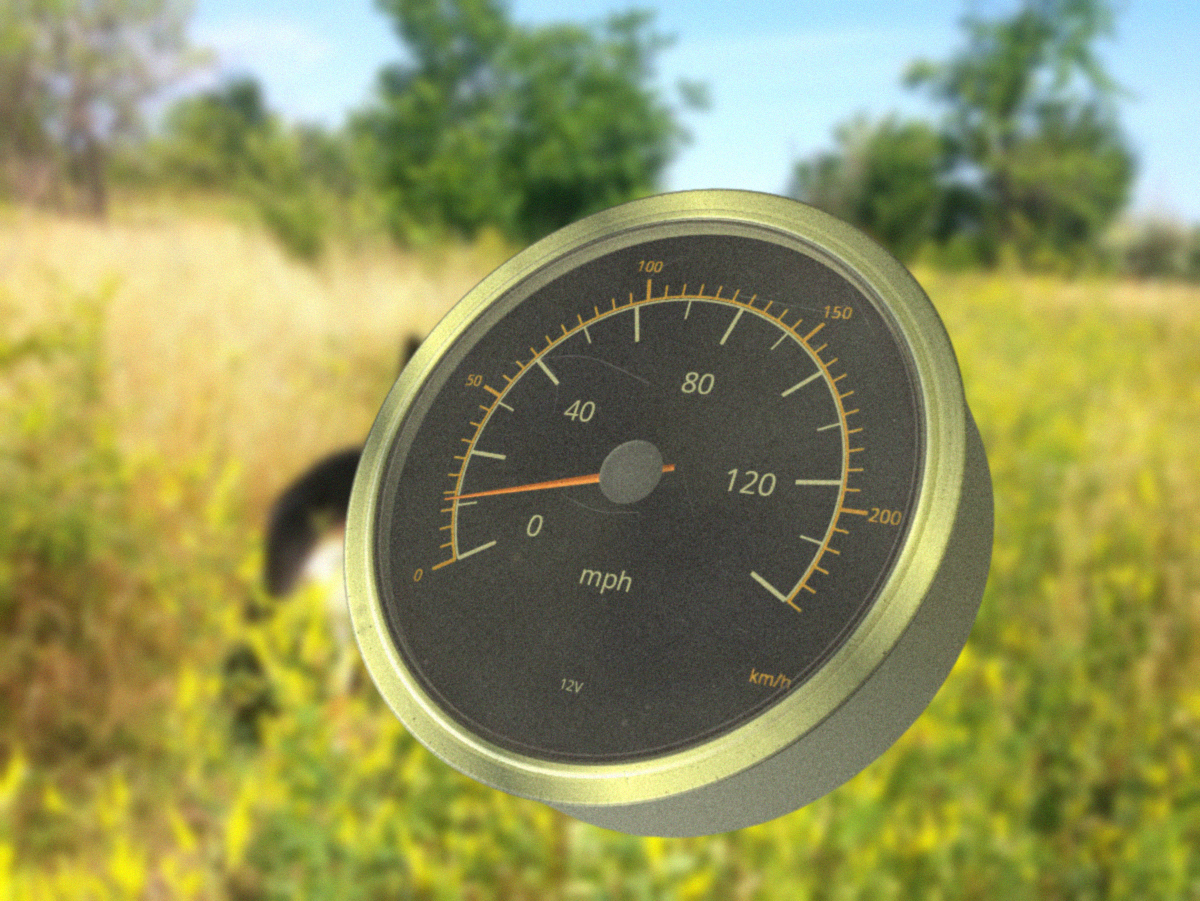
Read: 10,mph
